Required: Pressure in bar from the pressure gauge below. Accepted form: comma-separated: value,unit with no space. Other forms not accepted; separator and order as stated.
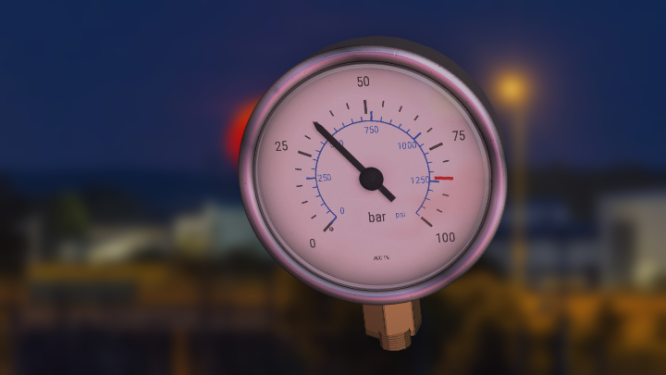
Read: 35,bar
